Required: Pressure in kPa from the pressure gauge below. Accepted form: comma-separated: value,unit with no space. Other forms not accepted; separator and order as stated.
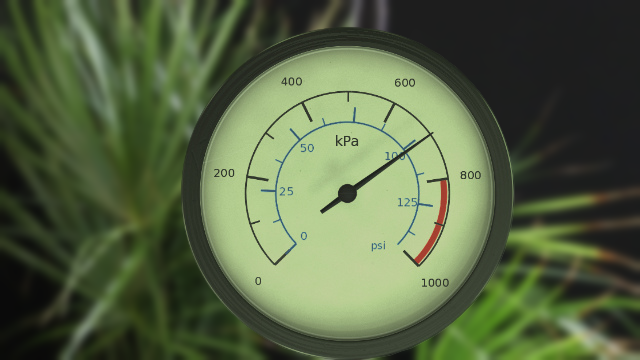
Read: 700,kPa
